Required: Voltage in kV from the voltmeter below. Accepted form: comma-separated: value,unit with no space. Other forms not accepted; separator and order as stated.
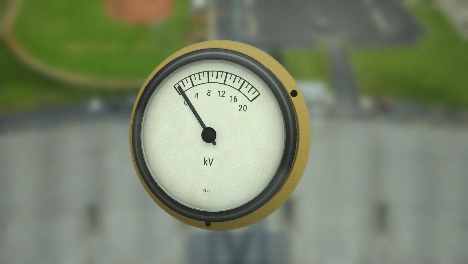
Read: 1,kV
